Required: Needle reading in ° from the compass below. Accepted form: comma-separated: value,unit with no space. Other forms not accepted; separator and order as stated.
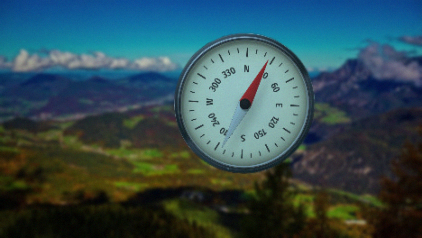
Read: 25,°
